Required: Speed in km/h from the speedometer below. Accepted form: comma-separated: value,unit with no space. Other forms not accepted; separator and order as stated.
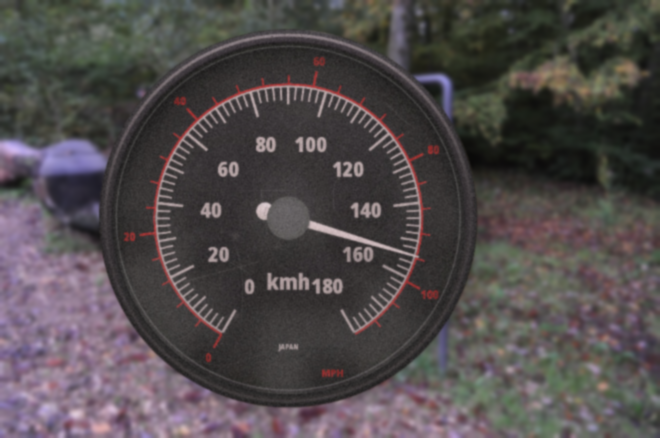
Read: 154,km/h
